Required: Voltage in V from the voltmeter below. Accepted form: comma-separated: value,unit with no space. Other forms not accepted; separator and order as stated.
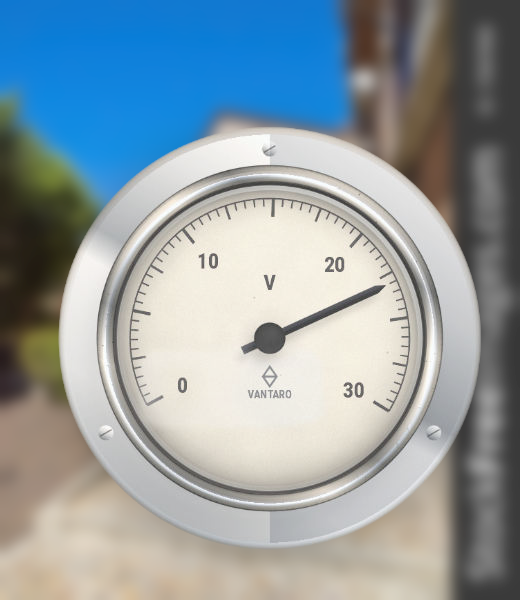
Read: 23,V
